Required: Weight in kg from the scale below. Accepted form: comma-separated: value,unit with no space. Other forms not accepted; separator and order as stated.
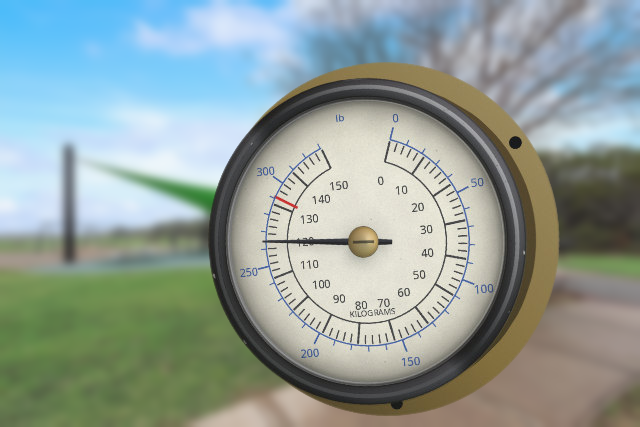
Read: 120,kg
